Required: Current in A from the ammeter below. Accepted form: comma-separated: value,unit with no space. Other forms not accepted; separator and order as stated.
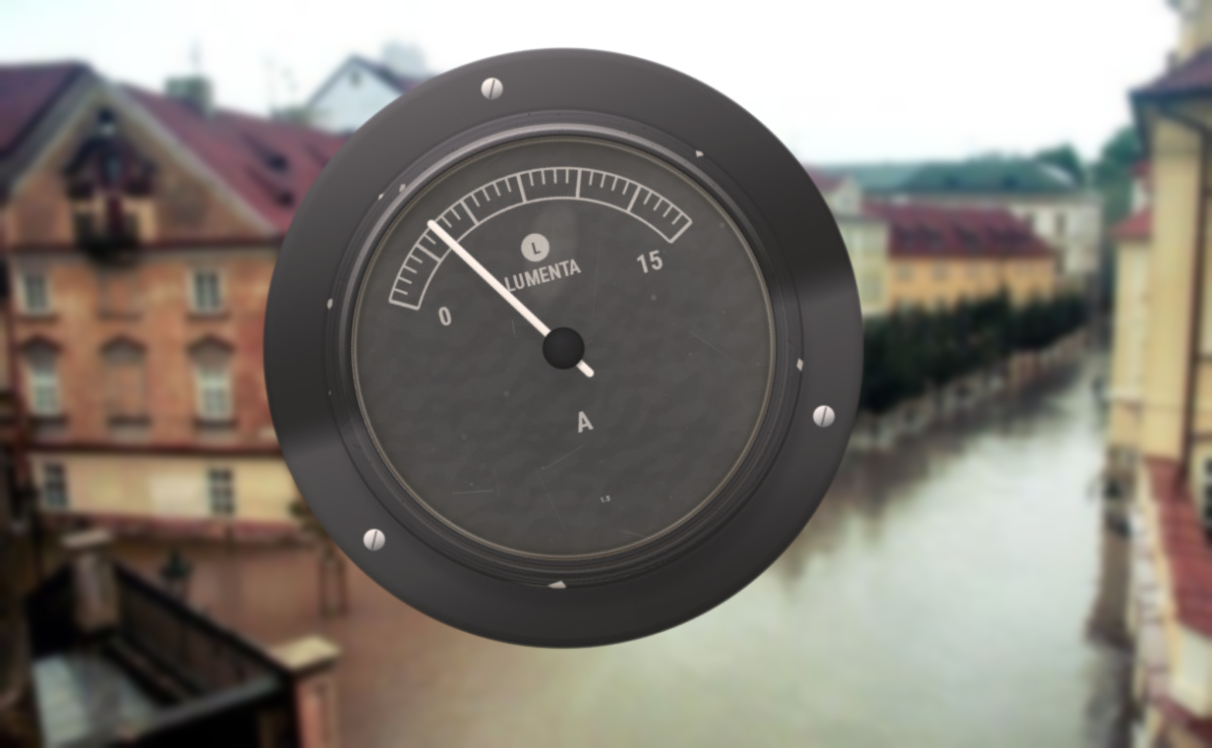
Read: 3.5,A
